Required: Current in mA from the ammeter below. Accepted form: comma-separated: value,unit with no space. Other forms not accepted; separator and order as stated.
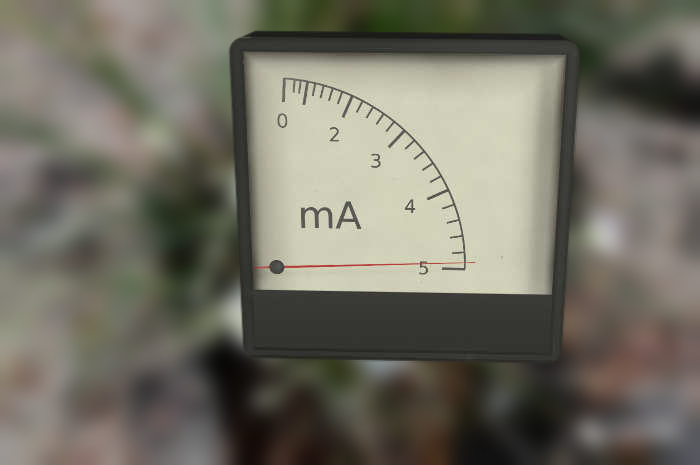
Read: 4.9,mA
